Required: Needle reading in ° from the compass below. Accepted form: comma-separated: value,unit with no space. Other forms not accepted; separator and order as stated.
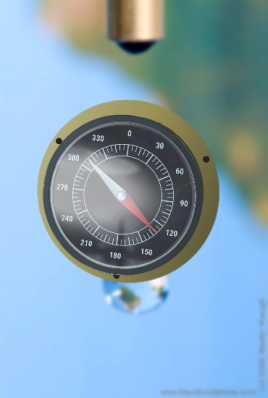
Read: 130,°
